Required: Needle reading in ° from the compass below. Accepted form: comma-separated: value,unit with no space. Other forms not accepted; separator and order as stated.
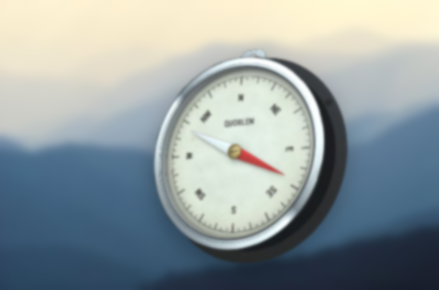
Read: 115,°
